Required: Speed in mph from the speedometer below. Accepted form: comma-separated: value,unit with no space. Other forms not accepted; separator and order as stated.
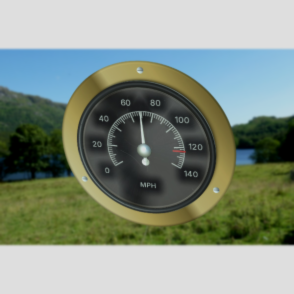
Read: 70,mph
